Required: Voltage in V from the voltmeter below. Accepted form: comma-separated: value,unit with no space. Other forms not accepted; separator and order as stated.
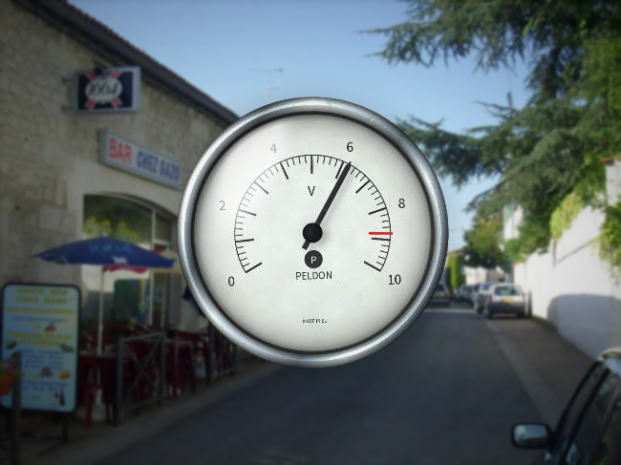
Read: 6.2,V
